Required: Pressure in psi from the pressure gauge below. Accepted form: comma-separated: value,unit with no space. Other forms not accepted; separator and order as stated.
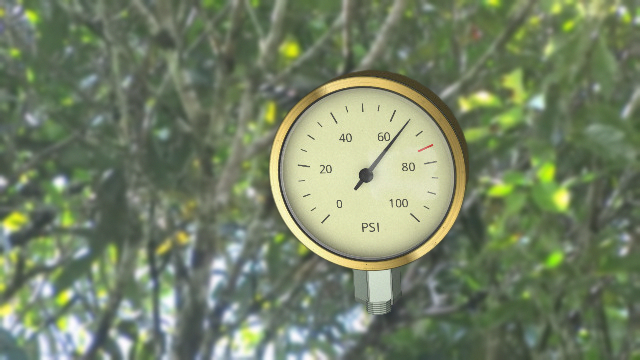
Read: 65,psi
